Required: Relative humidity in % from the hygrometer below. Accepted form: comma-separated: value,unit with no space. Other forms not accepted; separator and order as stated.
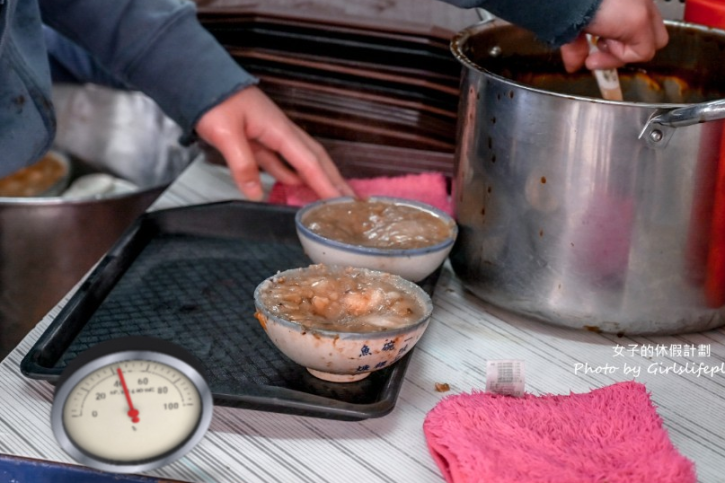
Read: 44,%
